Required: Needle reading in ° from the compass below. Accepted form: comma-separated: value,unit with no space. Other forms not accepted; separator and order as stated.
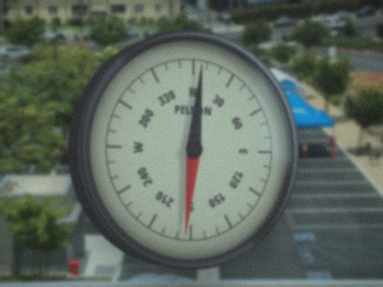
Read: 185,°
